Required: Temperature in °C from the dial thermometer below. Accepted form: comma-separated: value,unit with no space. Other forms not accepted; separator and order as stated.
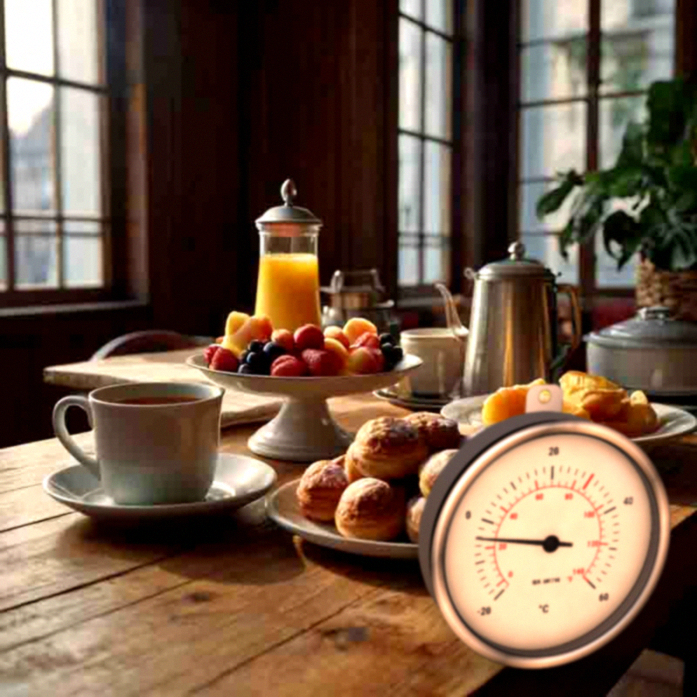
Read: -4,°C
